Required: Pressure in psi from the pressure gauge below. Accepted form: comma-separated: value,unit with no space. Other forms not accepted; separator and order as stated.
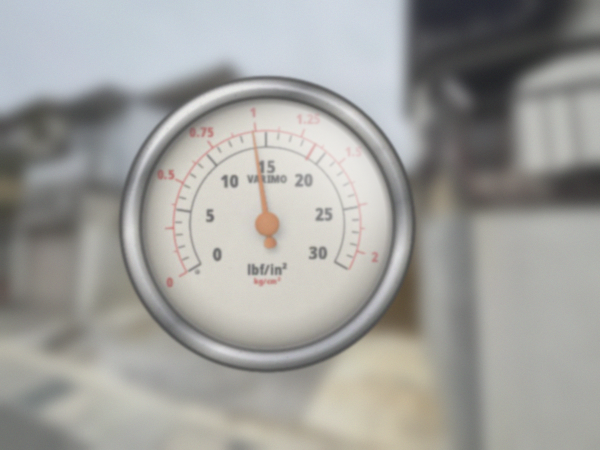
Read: 14,psi
